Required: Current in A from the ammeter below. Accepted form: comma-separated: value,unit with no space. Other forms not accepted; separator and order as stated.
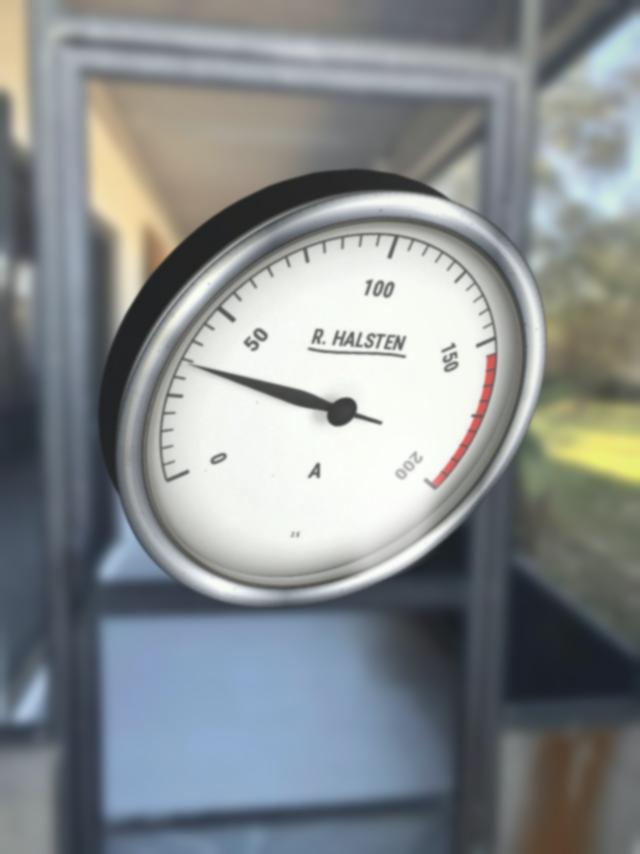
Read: 35,A
